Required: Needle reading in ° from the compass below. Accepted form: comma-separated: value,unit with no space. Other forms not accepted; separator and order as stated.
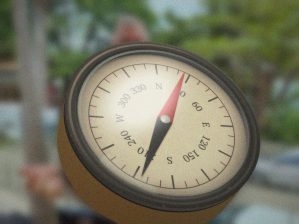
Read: 25,°
